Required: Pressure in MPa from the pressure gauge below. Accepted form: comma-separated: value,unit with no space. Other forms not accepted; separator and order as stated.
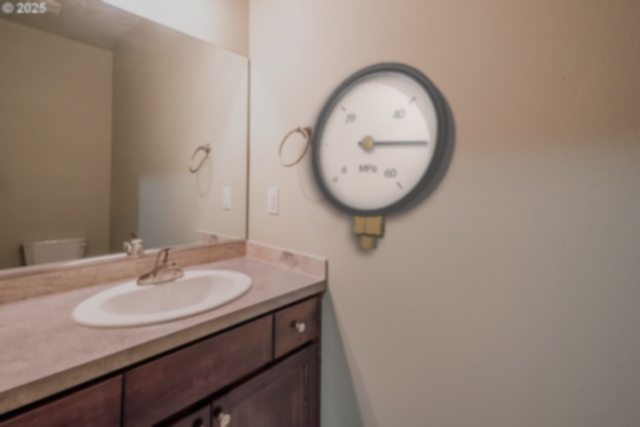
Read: 50,MPa
